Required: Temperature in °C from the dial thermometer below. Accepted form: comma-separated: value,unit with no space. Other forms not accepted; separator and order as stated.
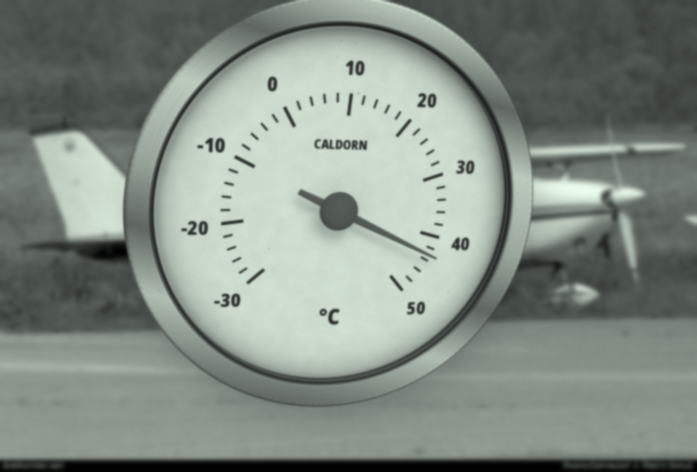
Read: 43,°C
